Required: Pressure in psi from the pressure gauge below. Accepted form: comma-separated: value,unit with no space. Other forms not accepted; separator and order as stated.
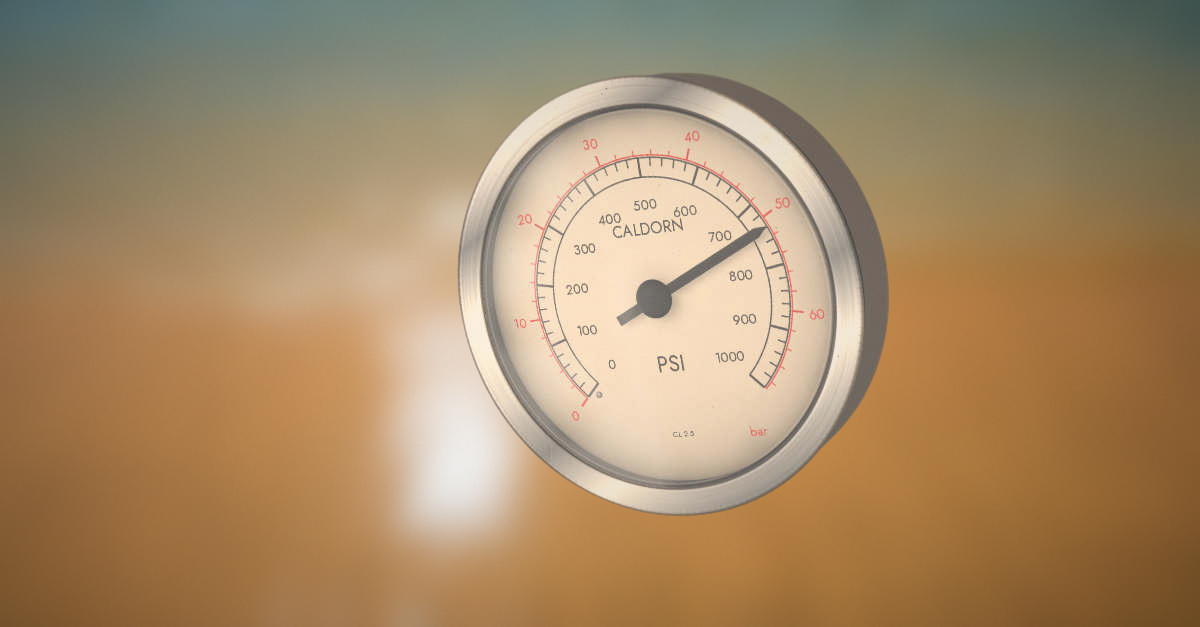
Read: 740,psi
